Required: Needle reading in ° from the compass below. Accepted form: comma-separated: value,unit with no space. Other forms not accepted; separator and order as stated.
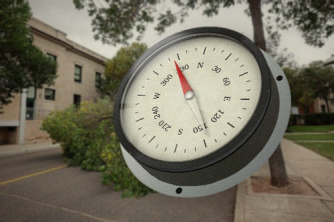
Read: 325,°
